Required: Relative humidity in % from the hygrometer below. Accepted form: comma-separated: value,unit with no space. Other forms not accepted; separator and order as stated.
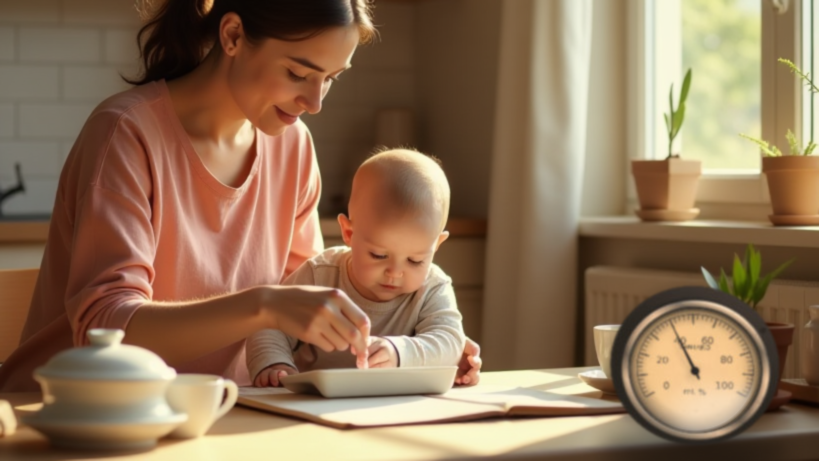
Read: 40,%
